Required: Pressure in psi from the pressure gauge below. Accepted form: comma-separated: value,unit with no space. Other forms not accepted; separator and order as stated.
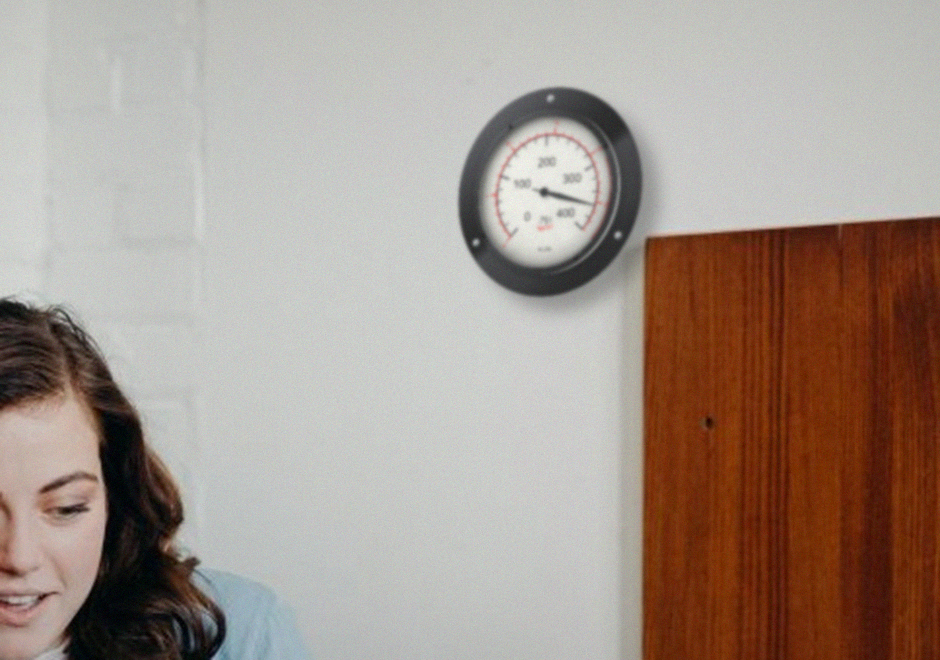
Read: 360,psi
